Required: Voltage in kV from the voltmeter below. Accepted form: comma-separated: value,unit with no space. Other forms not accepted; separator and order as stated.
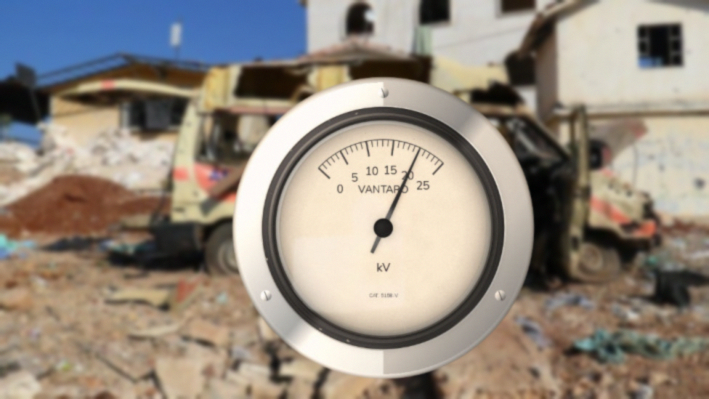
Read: 20,kV
